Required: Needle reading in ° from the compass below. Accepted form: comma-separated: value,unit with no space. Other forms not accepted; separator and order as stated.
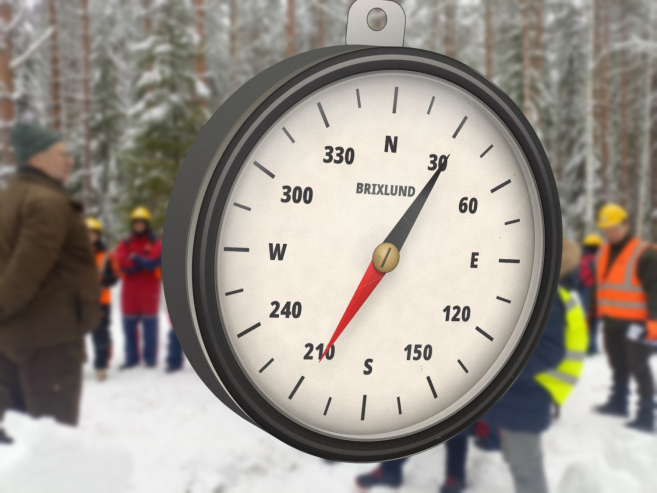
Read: 210,°
